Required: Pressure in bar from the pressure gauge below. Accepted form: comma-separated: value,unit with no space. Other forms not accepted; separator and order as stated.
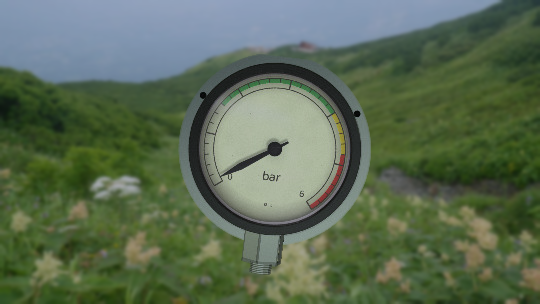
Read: 0.1,bar
